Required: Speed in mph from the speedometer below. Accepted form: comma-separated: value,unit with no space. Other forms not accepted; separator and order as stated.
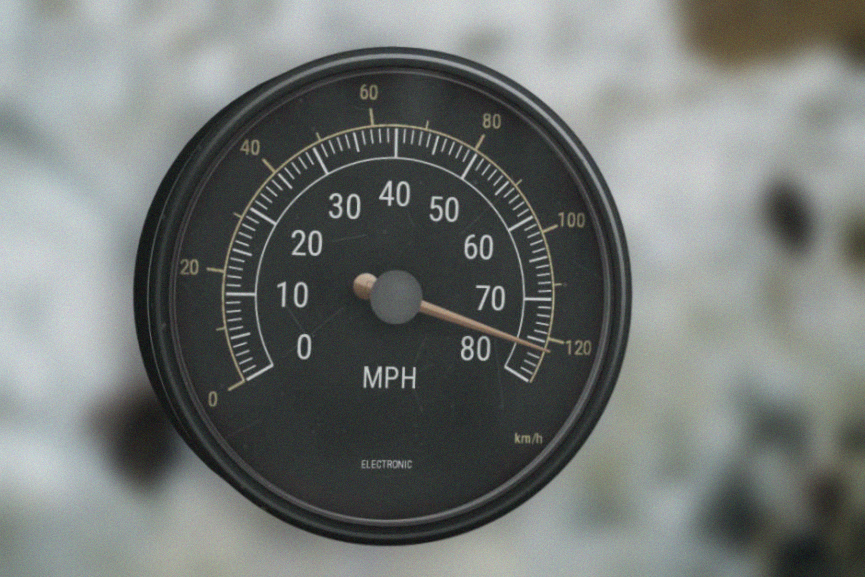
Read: 76,mph
